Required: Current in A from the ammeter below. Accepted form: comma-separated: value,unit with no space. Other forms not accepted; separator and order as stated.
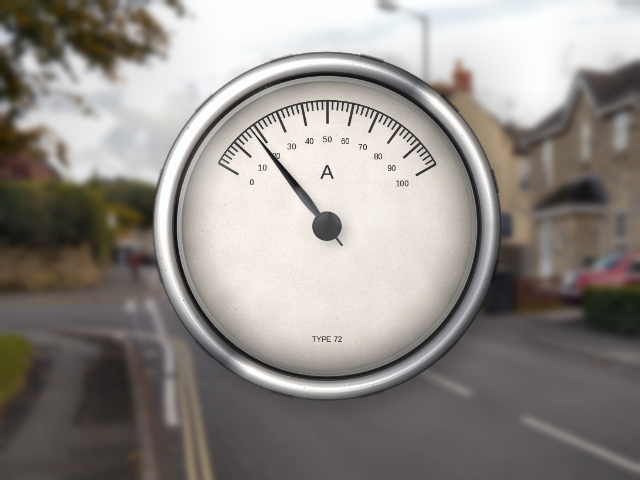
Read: 18,A
